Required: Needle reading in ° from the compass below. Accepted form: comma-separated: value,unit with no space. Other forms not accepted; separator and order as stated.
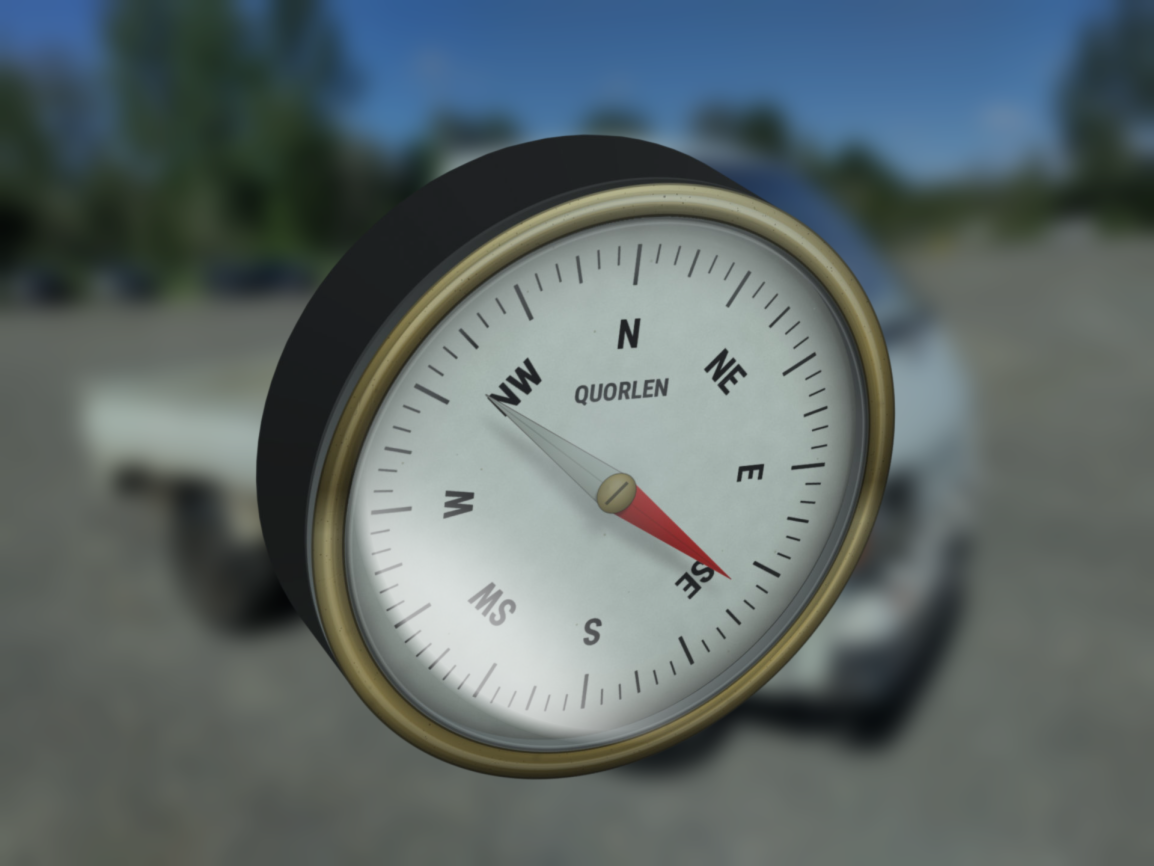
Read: 127.5,°
